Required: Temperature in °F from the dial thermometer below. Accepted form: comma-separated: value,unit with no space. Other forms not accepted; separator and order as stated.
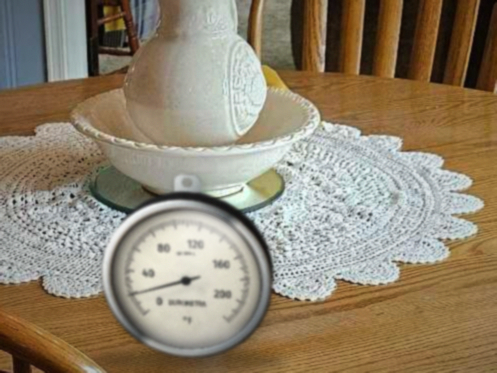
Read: 20,°F
